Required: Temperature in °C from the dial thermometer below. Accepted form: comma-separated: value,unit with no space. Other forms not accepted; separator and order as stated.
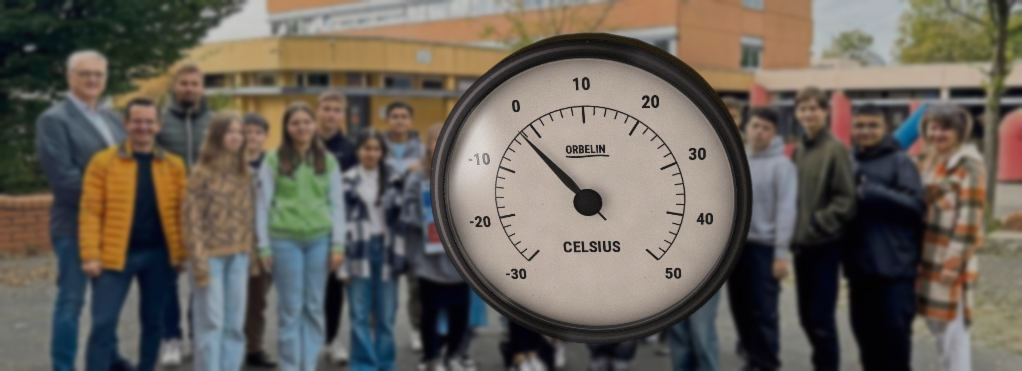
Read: -2,°C
